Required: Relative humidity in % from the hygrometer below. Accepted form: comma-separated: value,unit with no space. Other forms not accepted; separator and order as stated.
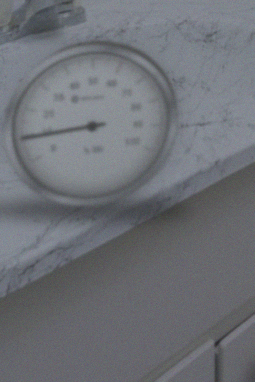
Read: 10,%
